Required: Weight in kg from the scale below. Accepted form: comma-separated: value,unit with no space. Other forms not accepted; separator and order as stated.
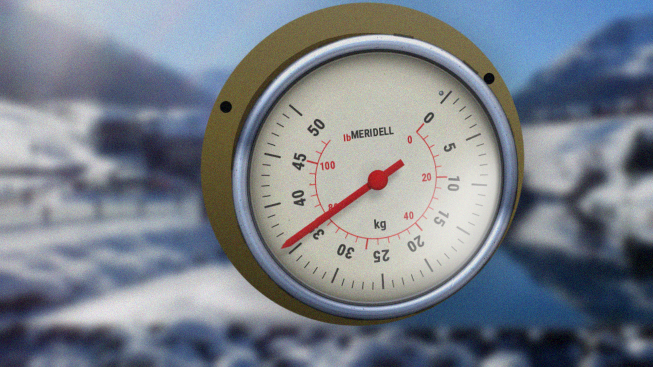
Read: 36,kg
